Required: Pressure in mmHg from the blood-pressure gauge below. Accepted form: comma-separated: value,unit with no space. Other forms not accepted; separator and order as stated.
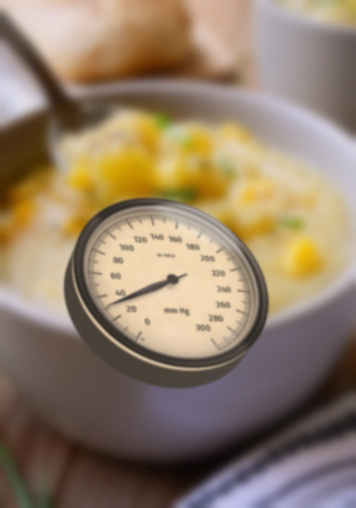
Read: 30,mmHg
